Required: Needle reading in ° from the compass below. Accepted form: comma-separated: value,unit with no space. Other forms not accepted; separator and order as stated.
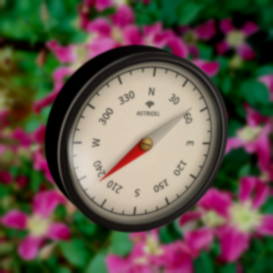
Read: 230,°
